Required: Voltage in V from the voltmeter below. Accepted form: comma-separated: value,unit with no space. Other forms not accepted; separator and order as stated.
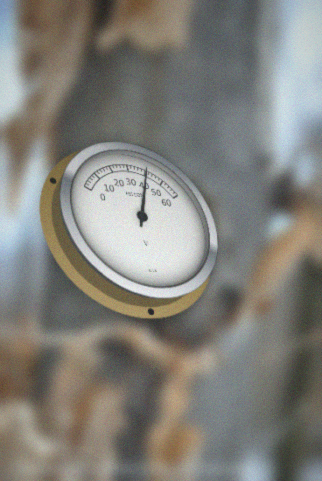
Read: 40,V
